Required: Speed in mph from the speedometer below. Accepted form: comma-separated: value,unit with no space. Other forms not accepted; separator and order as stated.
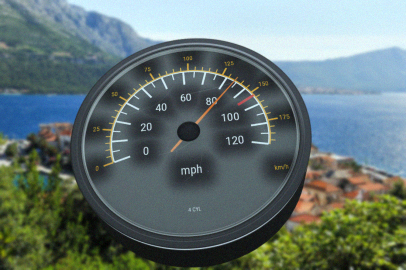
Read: 85,mph
